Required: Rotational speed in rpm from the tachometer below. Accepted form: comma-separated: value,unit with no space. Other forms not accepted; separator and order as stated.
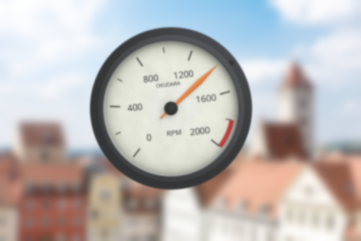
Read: 1400,rpm
